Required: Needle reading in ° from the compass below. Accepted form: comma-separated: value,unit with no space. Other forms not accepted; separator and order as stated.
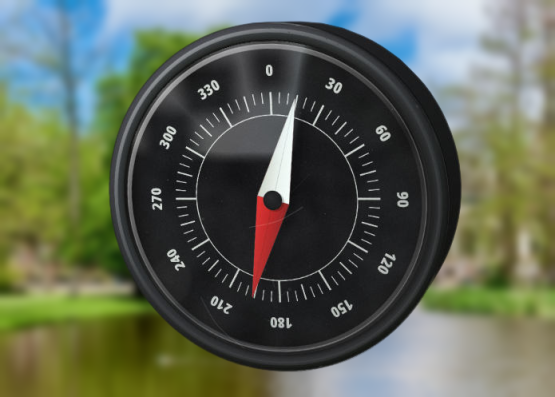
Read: 195,°
